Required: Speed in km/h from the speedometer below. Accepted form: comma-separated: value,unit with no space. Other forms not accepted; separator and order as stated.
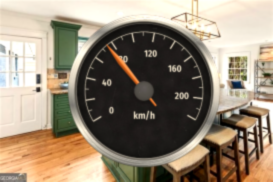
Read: 75,km/h
